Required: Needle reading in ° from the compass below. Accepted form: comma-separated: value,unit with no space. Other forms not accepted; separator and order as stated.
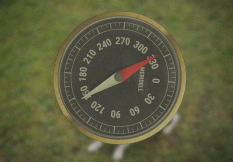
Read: 325,°
